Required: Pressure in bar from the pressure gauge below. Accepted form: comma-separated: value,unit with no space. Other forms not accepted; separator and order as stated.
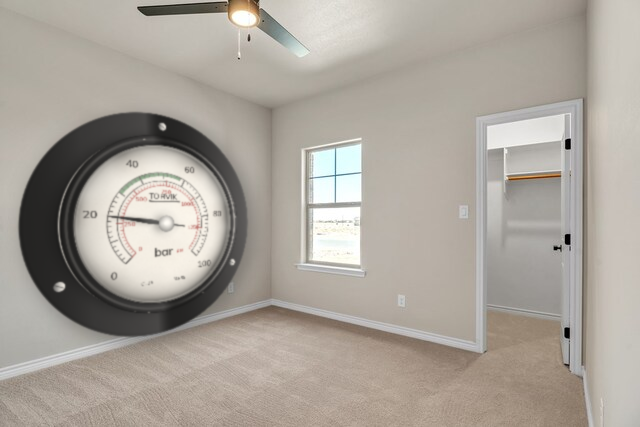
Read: 20,bar
